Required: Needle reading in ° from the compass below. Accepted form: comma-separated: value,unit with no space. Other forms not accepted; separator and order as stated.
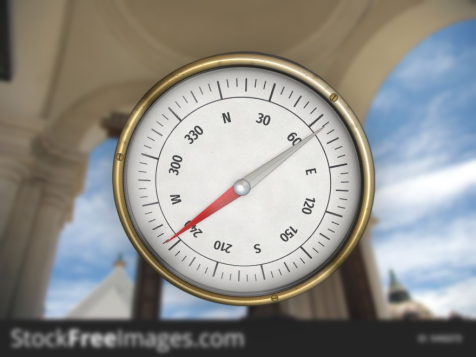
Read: 245,°
